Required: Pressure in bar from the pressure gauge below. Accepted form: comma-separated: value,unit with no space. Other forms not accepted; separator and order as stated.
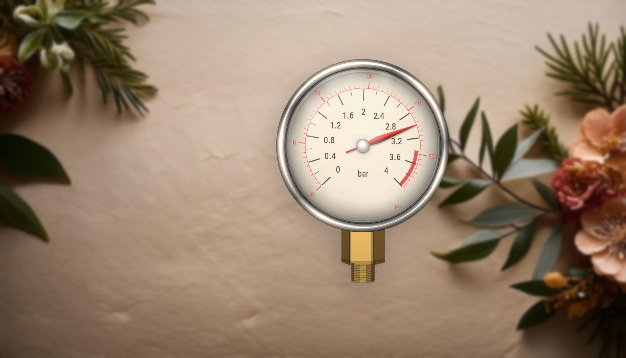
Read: 3,bar
